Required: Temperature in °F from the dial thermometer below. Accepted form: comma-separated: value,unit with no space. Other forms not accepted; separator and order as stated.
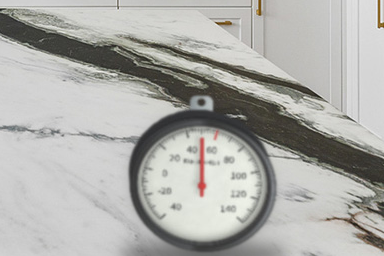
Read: 50,°F
